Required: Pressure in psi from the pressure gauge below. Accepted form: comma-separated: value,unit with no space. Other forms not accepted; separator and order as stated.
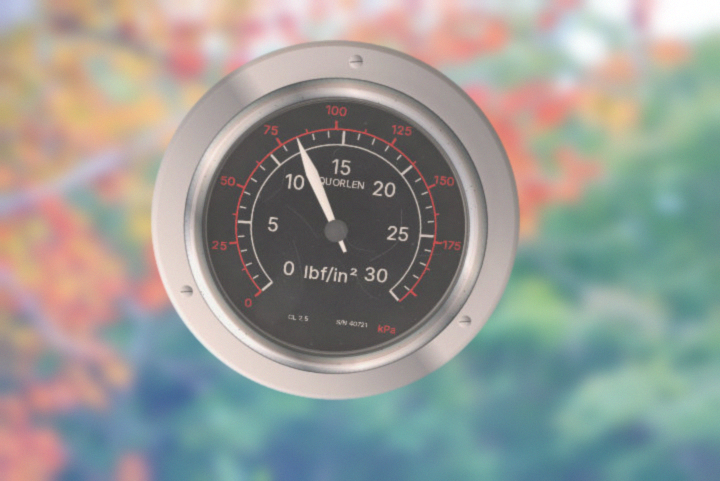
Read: 12,psi
